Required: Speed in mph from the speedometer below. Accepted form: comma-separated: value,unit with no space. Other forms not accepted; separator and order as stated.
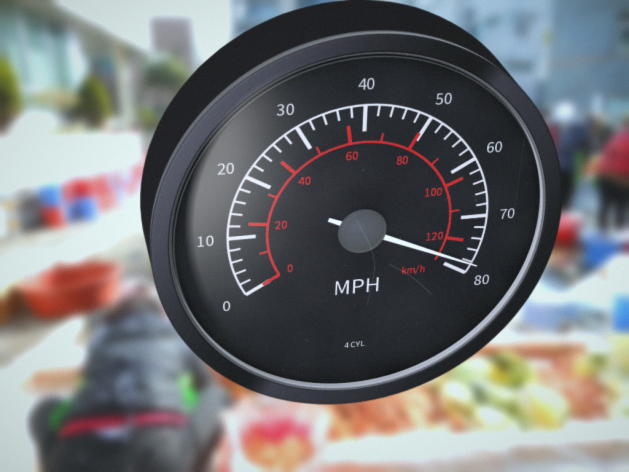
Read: 78,mph
